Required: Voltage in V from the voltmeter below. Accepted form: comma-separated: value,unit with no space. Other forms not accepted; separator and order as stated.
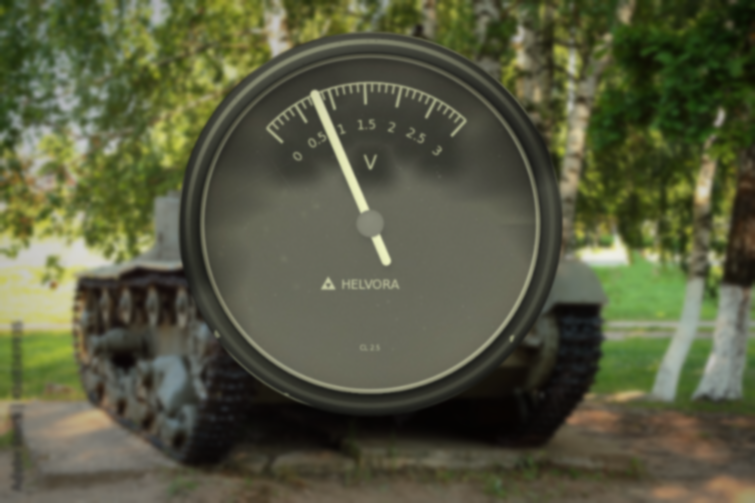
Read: 0.8,V
